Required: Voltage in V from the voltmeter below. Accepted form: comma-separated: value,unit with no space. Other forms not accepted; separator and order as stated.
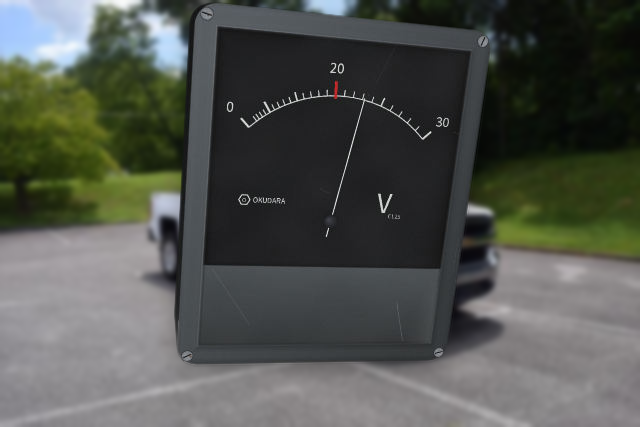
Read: 23,V
